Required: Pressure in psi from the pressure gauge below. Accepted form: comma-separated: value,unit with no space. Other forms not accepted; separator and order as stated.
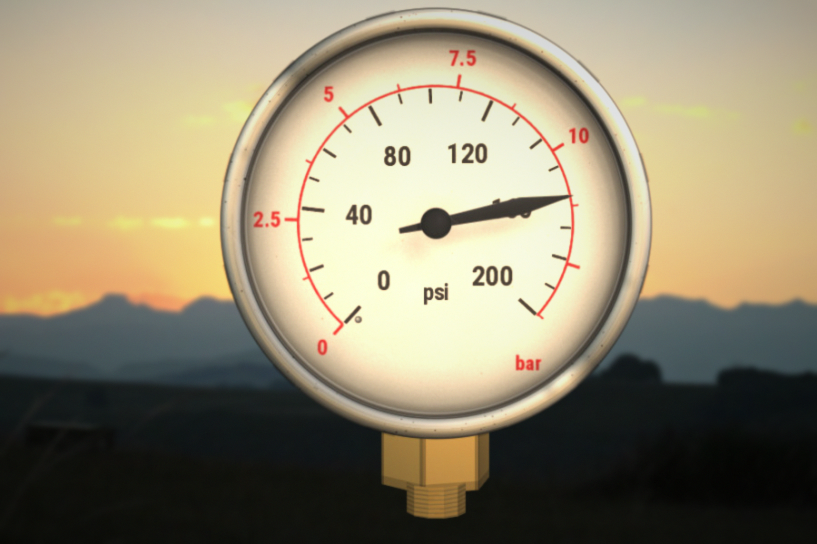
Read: 160,psi
